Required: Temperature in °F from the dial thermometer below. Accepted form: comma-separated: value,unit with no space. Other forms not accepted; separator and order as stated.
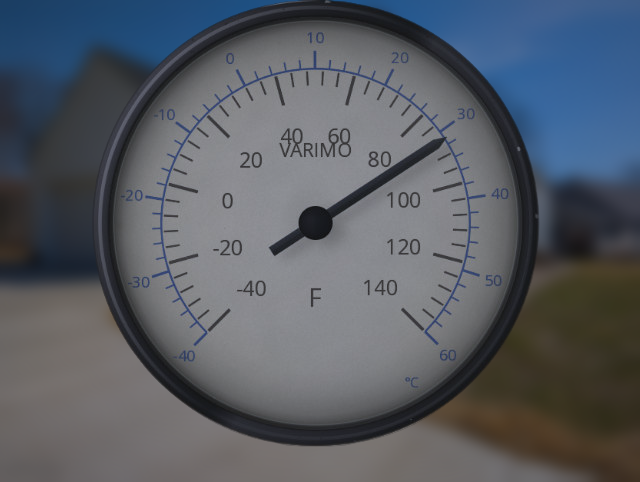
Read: 88,°F
